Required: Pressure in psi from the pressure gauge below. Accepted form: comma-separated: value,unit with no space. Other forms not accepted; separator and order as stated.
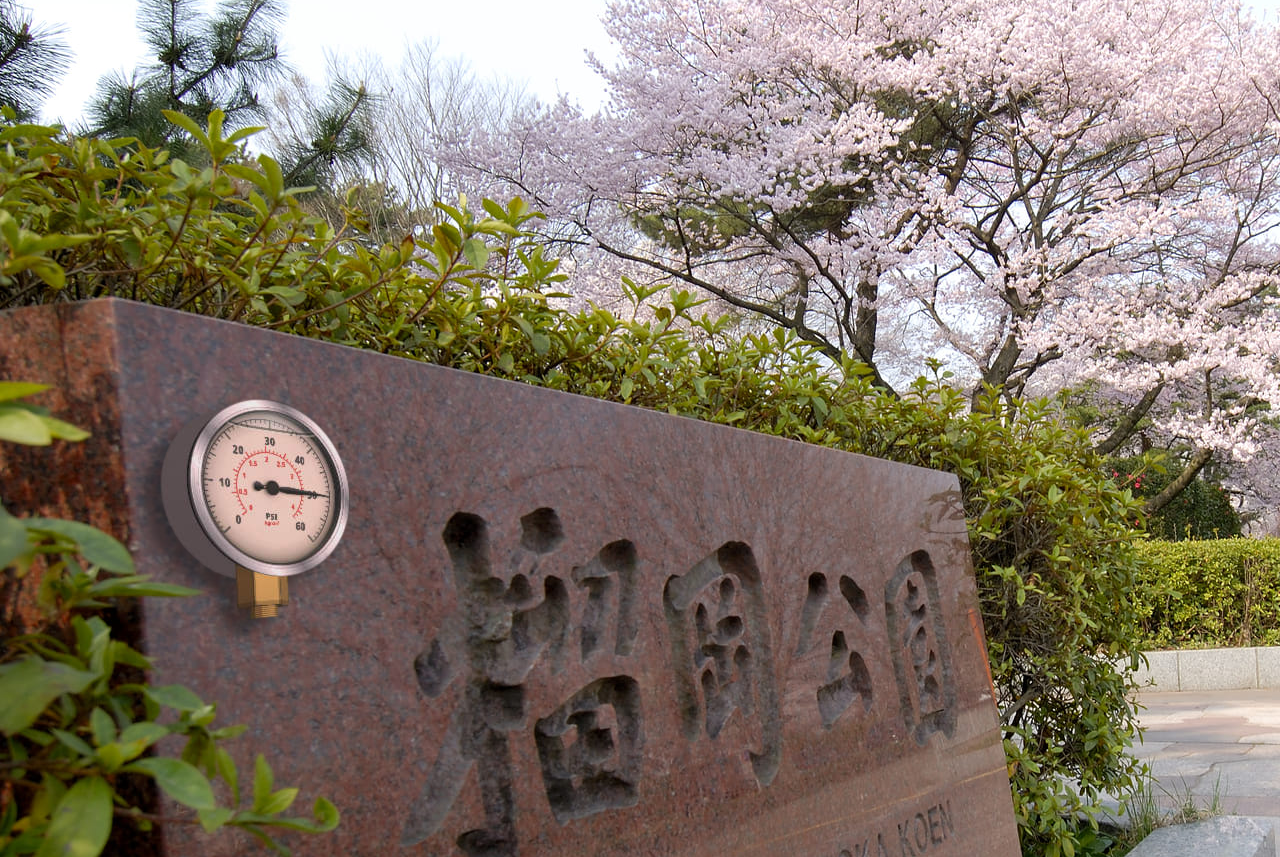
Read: 50,psi
